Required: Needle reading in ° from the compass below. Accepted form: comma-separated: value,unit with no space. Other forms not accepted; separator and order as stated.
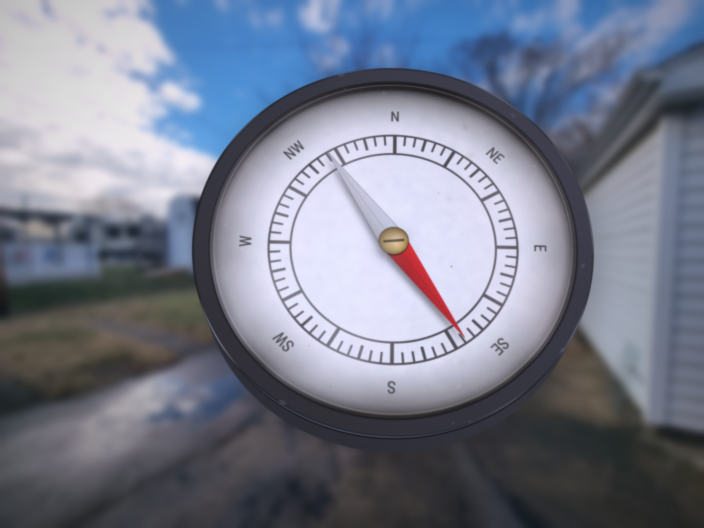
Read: 145,°
